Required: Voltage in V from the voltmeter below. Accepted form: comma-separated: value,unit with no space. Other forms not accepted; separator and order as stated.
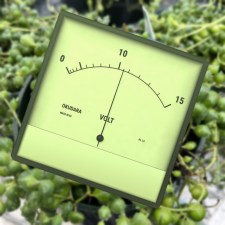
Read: 10.5,V
